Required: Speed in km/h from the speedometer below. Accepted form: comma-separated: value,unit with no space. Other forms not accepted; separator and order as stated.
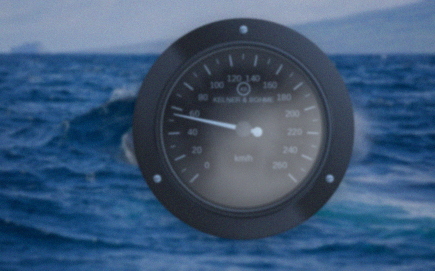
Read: 55,km/h
